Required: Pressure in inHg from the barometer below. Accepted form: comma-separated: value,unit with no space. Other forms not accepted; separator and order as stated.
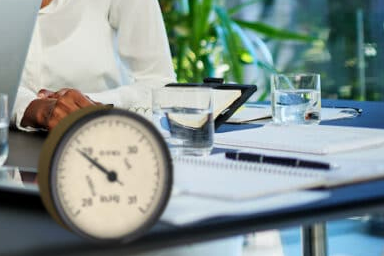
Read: 28.9,inHg
